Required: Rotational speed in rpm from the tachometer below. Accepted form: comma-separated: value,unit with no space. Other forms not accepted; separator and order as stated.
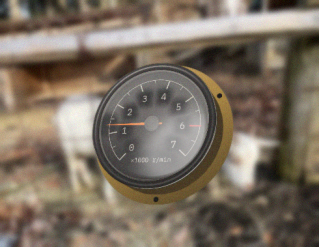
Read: 1250,rpm
